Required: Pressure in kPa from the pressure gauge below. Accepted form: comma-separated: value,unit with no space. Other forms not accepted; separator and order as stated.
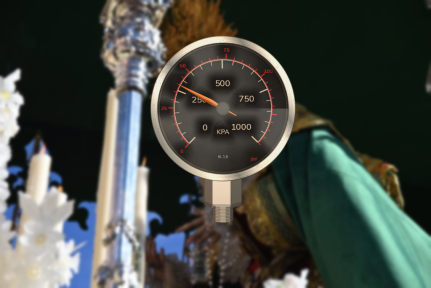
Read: 275,kPa
